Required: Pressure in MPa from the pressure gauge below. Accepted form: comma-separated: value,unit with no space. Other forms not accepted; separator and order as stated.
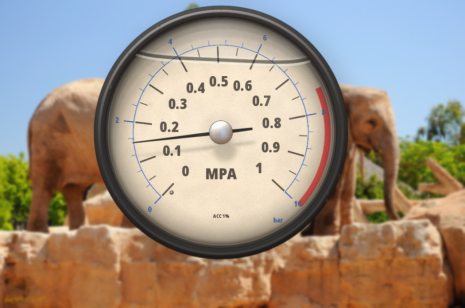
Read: 0.15,MPa
